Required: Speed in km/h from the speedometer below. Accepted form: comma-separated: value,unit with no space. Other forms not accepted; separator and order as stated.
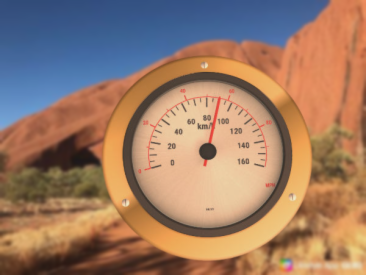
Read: 90,km/h
